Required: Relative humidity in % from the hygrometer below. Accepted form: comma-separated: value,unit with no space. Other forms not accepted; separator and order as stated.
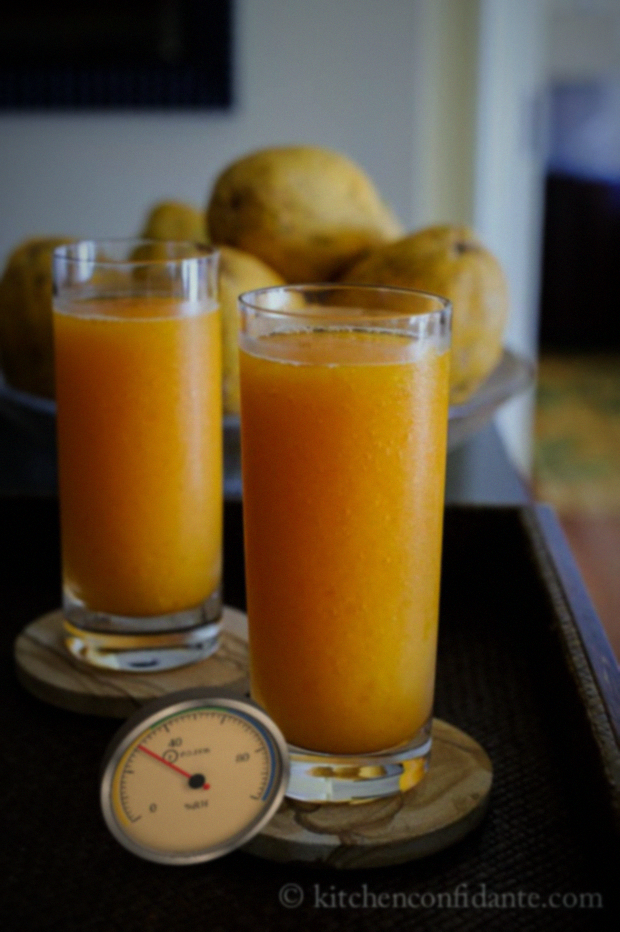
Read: 30,%
